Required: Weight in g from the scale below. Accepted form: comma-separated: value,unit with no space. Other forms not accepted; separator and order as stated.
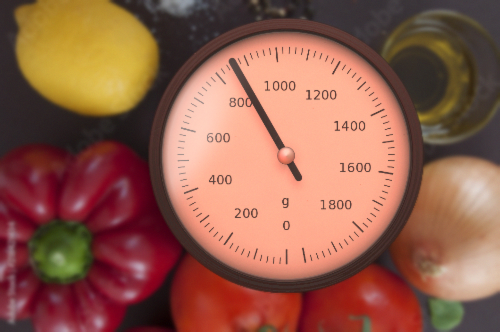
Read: 860,g
